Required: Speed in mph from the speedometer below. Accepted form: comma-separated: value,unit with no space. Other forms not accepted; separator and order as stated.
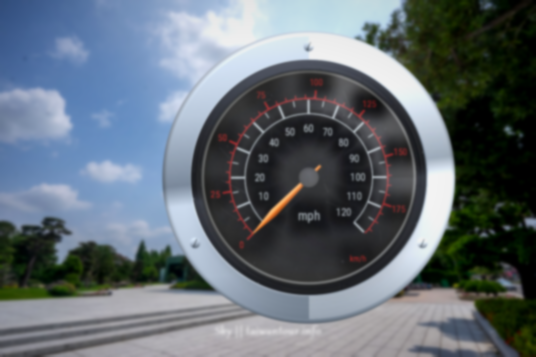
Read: 0,mph
